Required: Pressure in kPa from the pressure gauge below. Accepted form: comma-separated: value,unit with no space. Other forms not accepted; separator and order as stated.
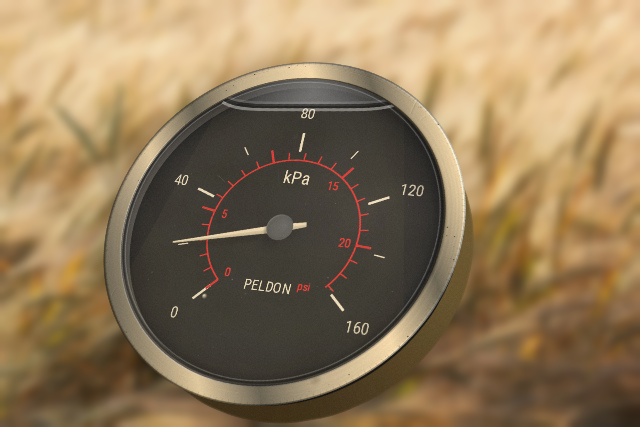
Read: 20,kPa
